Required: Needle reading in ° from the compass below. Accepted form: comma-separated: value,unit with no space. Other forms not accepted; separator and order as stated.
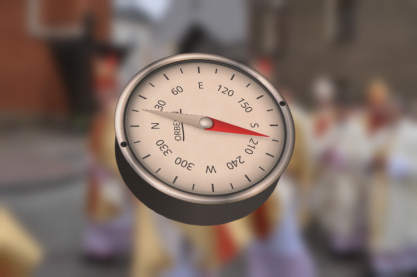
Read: 195,°
